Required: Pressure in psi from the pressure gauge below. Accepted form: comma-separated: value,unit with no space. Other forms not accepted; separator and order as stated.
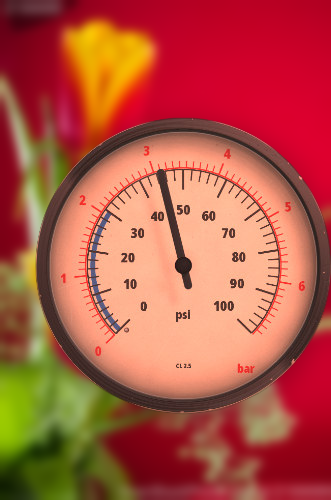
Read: 45,psi
